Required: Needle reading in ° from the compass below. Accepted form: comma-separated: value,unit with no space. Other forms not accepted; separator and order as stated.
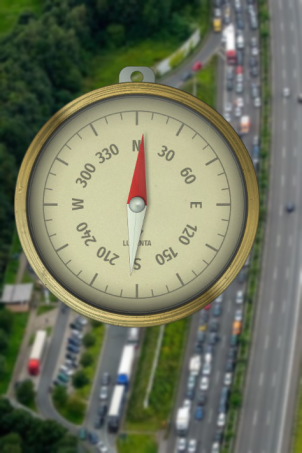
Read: 5,°
